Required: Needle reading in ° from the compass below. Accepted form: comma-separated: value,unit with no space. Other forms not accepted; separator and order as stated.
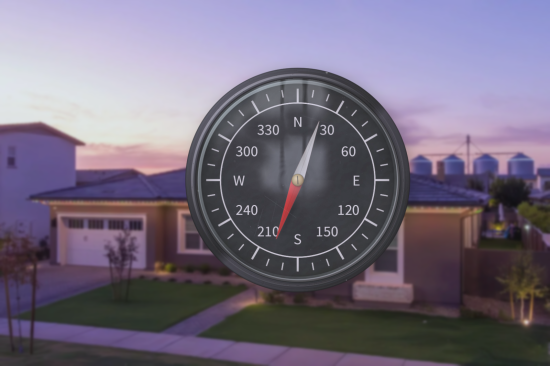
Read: 200,°
